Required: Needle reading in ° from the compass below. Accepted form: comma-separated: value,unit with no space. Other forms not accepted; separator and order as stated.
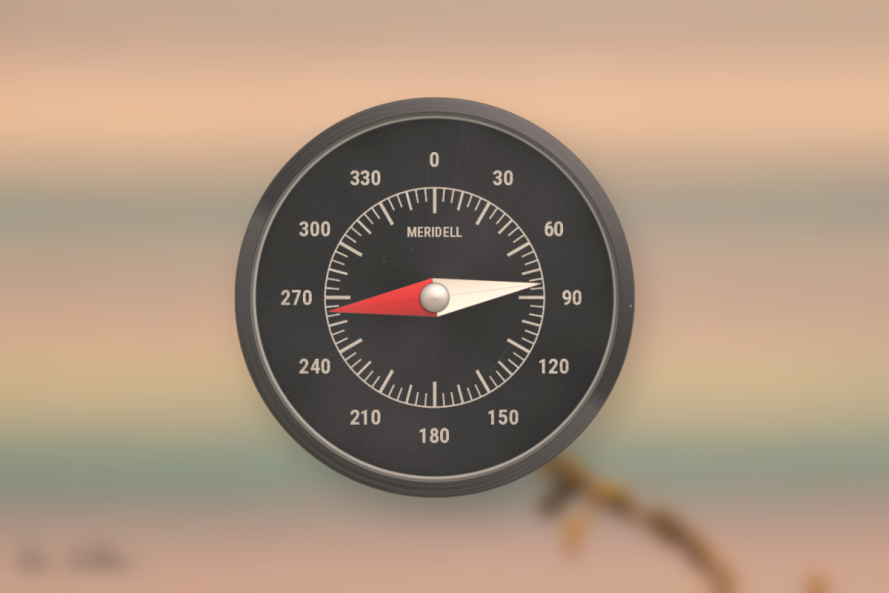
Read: 262.5,°
